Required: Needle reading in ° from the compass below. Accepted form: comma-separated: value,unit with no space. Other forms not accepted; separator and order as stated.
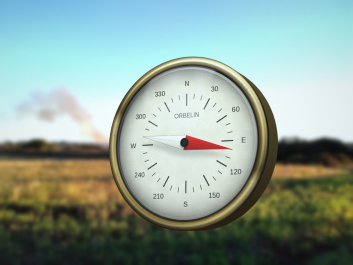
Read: 100,°
